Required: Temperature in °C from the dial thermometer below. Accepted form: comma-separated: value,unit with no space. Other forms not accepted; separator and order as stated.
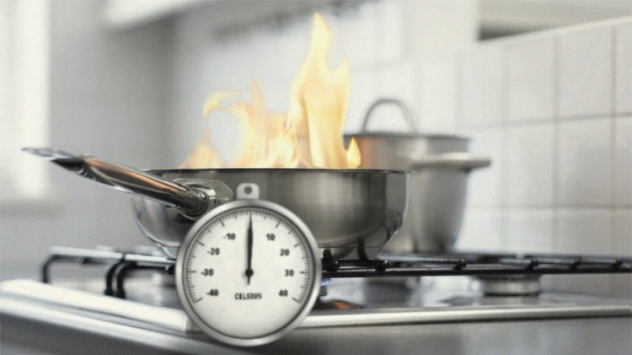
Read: 0,°C
